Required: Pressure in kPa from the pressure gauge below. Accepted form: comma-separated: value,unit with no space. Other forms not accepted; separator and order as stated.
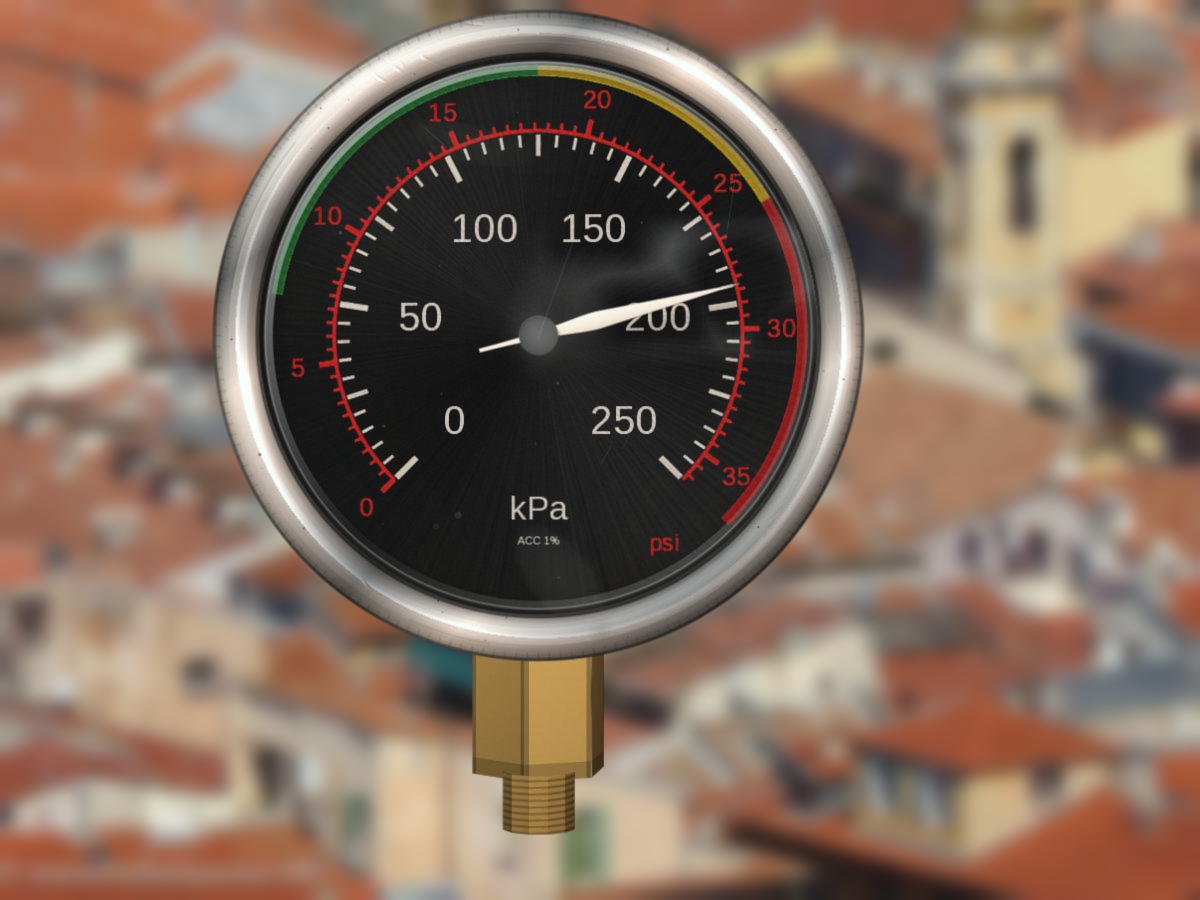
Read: 195,kPa
